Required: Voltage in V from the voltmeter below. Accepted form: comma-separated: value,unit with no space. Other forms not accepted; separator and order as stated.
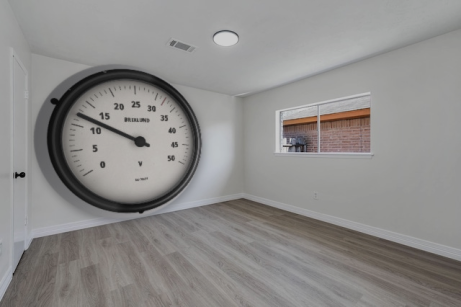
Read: 12,V
